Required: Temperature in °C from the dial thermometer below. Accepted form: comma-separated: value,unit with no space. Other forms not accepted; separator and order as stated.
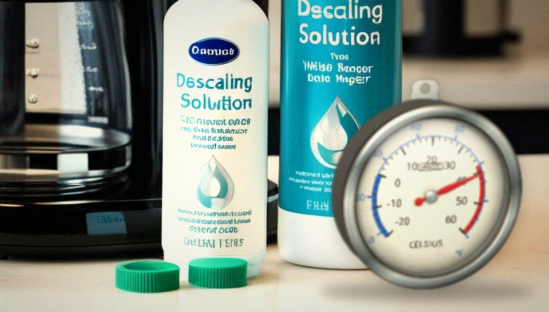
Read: 40,°C
